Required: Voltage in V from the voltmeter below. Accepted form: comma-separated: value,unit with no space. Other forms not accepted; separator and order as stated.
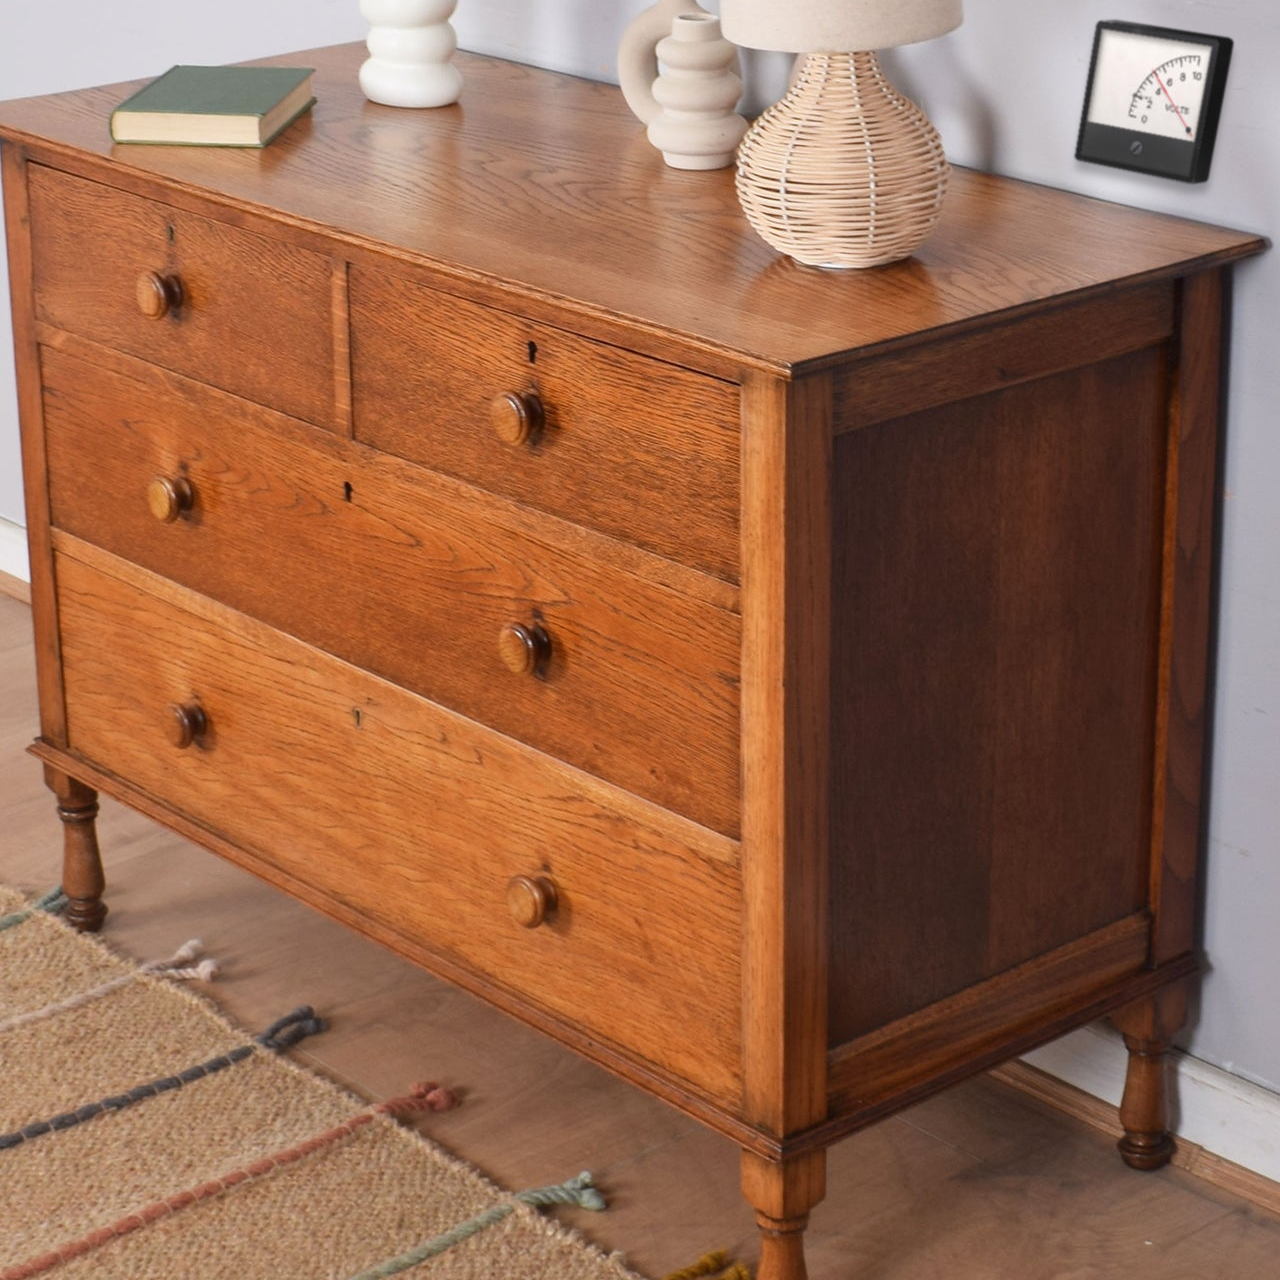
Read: 5,V
